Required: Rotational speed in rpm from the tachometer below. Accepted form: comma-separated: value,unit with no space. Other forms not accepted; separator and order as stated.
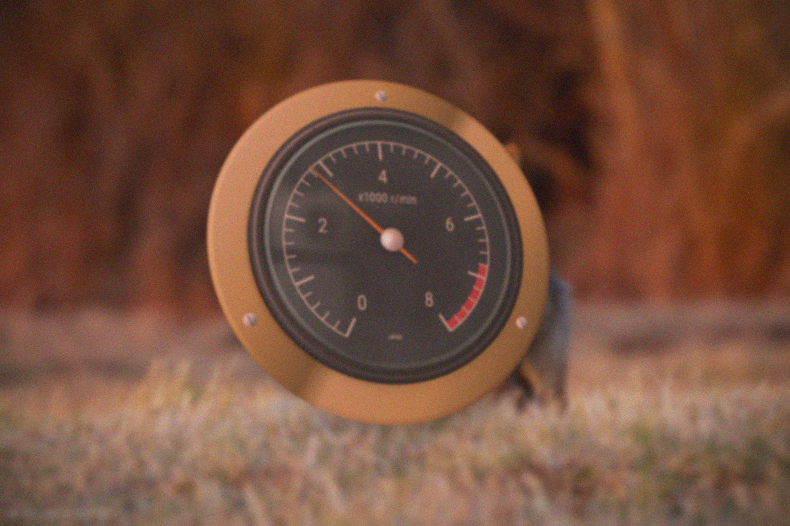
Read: 2800,rpm
